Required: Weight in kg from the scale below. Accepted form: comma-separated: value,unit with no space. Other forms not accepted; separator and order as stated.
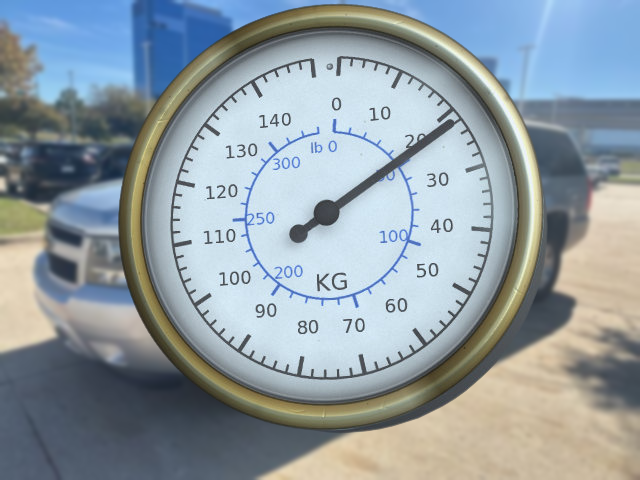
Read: 22,kg
